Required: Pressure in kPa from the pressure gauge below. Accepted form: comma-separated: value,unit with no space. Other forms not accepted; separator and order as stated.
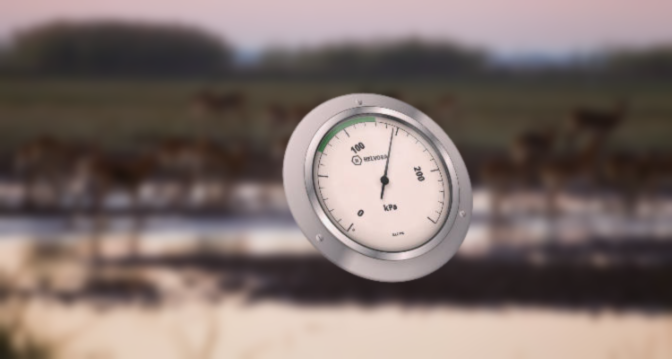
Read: 145,kPa
